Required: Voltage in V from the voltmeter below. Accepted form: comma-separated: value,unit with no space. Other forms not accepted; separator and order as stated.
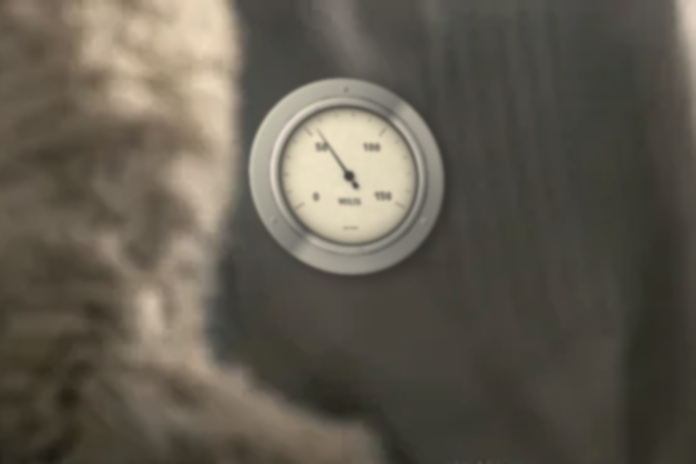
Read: 55,V
